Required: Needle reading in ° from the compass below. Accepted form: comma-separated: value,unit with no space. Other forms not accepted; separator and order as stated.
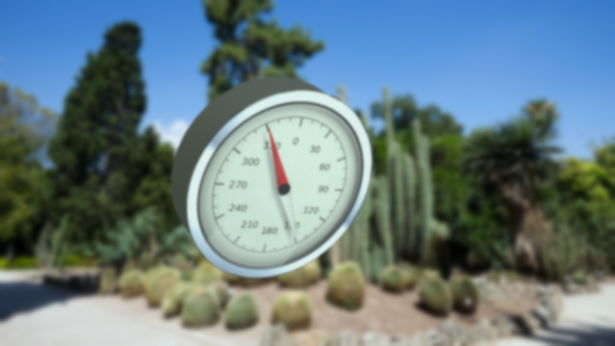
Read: 330,°
